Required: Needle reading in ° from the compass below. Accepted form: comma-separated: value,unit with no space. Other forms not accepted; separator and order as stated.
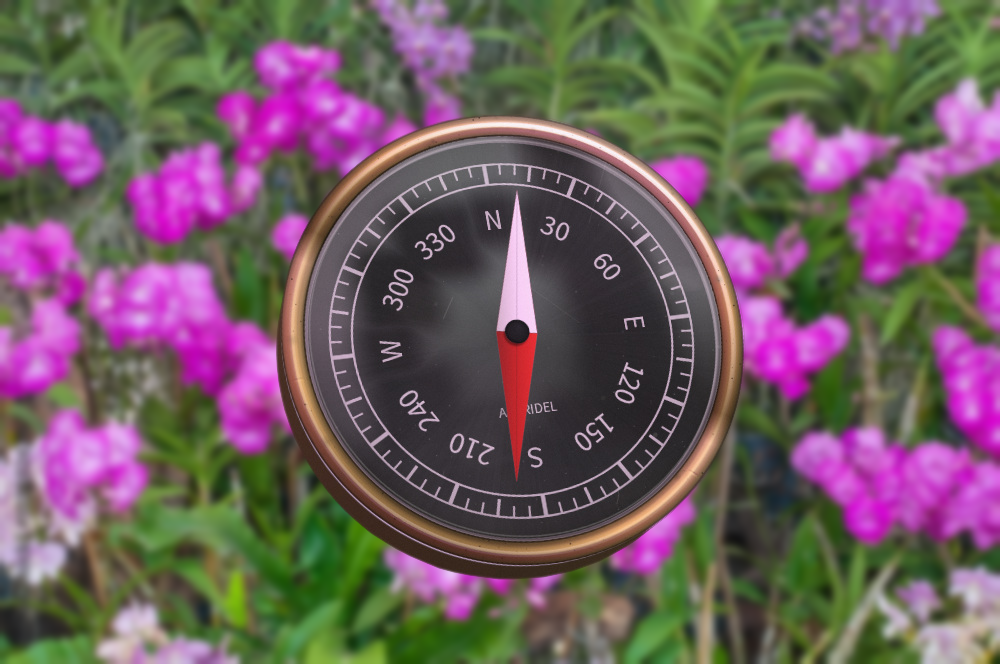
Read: 190,°
